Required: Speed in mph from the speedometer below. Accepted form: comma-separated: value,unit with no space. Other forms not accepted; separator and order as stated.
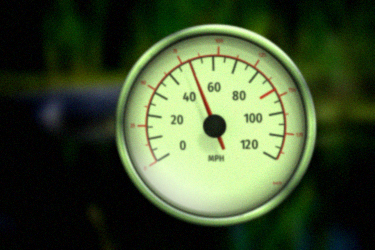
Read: 50,mph
